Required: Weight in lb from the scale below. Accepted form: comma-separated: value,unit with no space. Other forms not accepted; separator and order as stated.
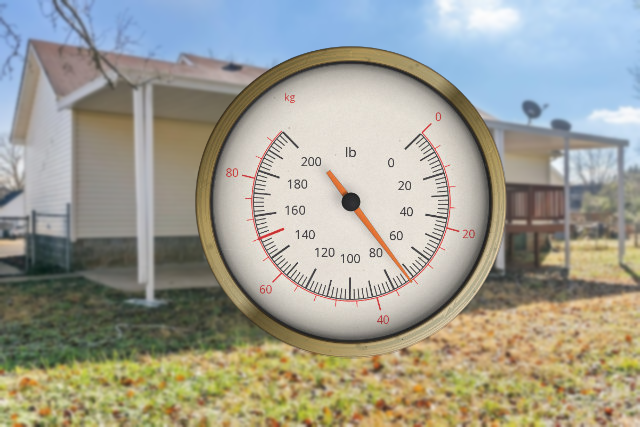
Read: 72,lb
